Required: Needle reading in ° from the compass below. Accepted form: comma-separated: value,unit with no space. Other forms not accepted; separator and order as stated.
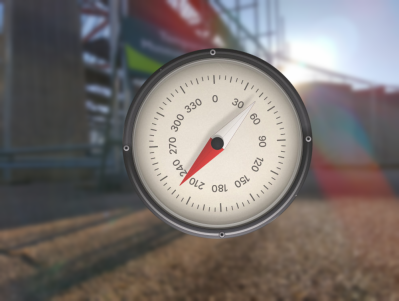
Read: 225,°
